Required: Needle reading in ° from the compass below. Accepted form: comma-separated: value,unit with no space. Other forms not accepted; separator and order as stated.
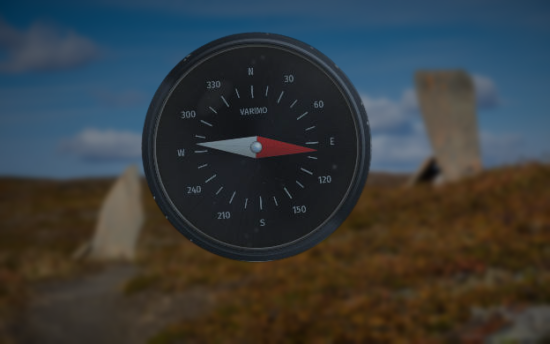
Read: 97.5,°
